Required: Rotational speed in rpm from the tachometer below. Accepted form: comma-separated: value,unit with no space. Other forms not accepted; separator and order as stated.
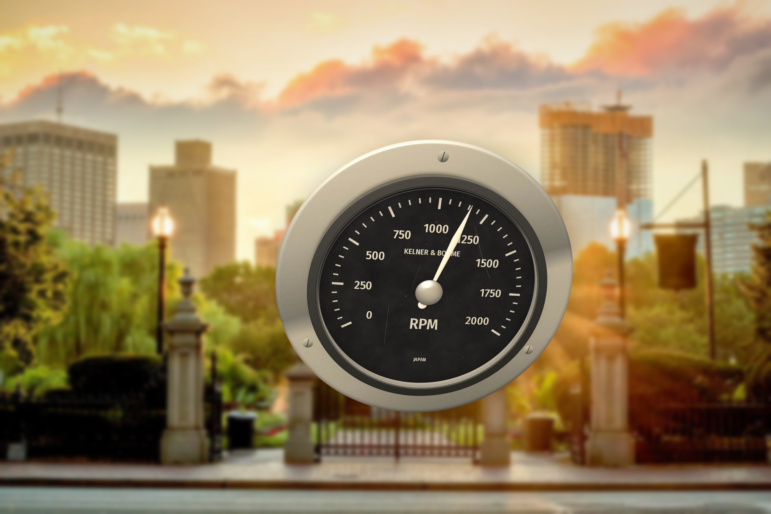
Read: 1150,rpm
